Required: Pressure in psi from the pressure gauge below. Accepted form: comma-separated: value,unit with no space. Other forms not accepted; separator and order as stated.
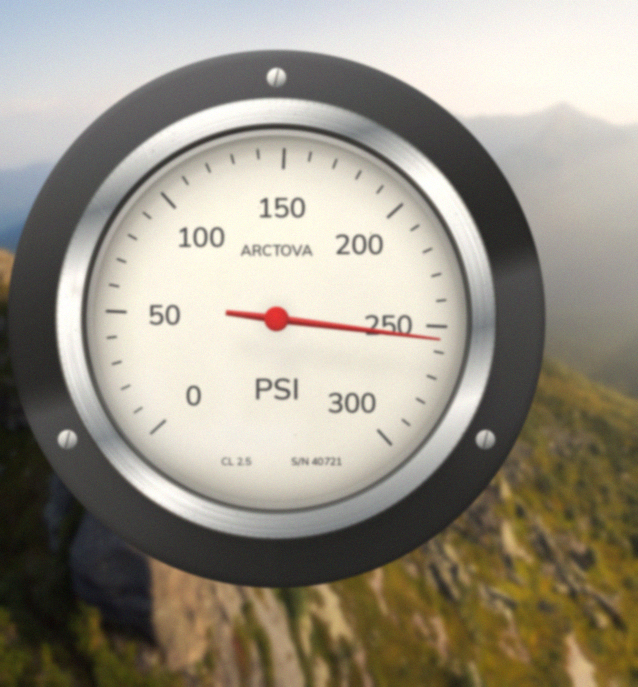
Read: 255,psi
